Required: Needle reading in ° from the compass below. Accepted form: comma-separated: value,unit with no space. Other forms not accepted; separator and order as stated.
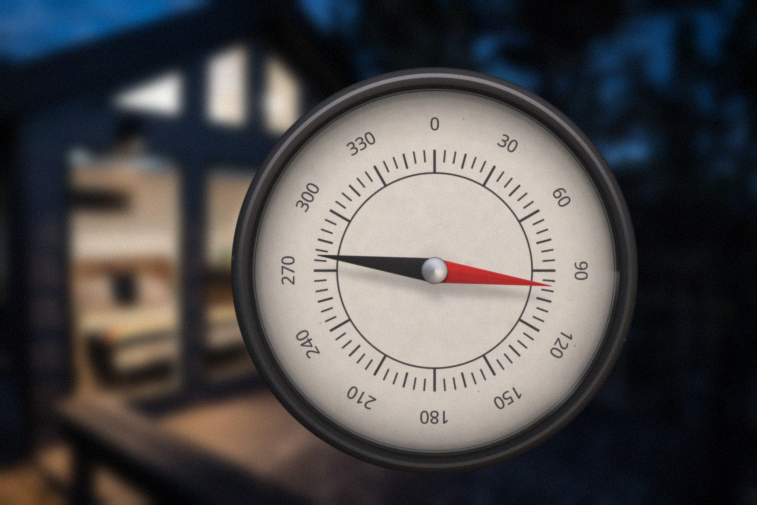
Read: 97.5,°
